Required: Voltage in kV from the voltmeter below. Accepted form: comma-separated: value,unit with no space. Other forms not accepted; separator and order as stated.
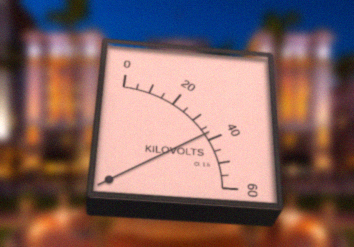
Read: 37.5,kV
